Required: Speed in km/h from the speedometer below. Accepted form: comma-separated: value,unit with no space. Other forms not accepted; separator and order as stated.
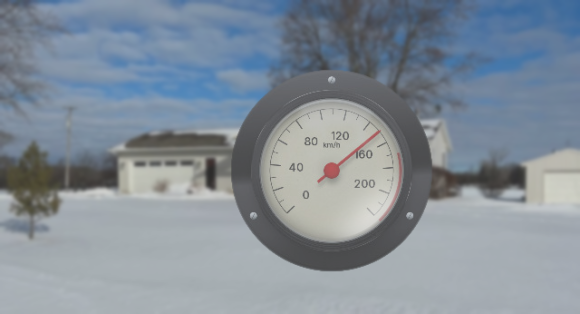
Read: 150,km/h
